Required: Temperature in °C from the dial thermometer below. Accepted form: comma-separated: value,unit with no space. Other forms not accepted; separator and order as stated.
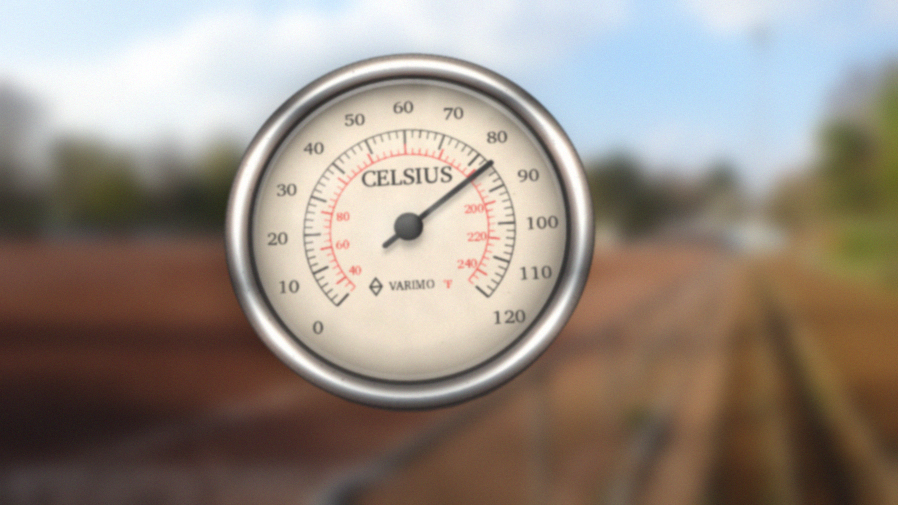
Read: 84,°C
